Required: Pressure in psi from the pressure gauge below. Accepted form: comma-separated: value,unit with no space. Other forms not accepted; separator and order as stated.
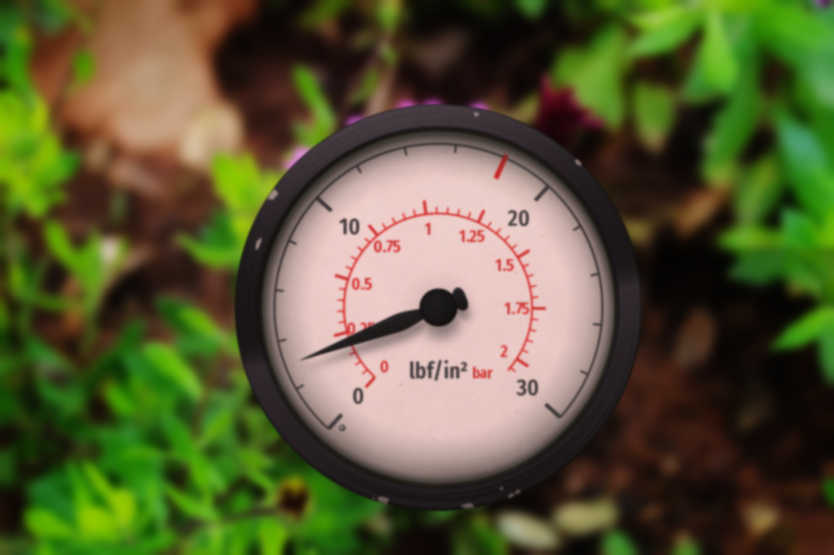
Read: 3,psi
